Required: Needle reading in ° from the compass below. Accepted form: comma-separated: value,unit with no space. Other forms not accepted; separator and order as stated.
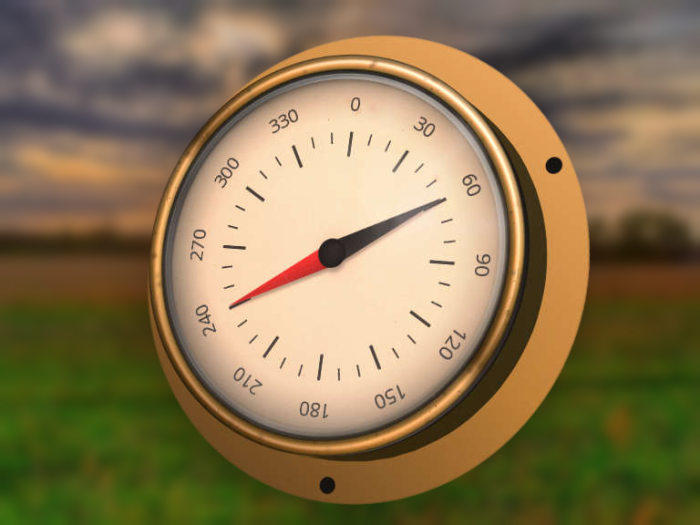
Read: 240,°
